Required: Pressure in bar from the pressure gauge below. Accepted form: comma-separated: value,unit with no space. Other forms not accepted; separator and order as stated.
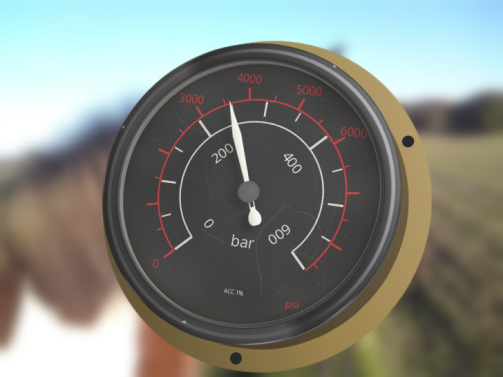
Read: 250,bar
